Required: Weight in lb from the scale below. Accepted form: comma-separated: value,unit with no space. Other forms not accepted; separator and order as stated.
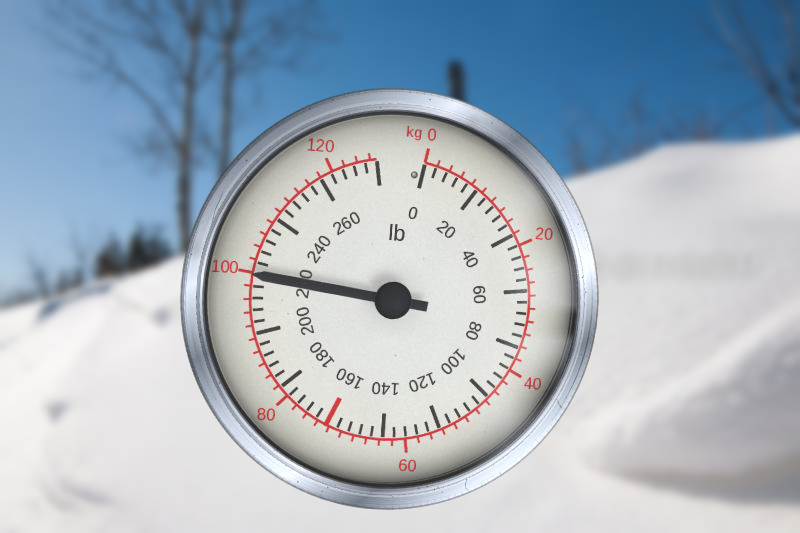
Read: 220,lb
